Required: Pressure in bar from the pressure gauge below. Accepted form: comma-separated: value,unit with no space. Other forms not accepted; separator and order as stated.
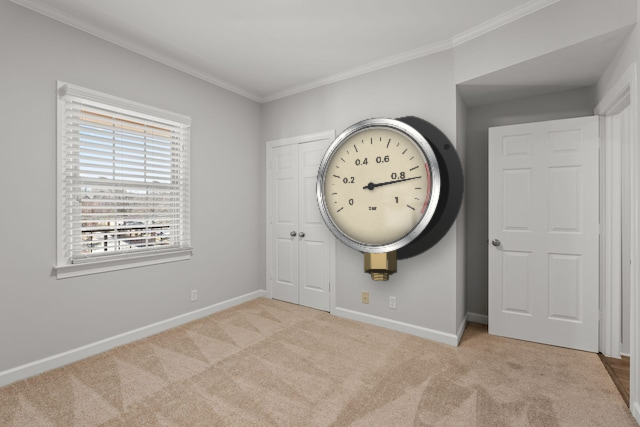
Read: 0.85,bar
